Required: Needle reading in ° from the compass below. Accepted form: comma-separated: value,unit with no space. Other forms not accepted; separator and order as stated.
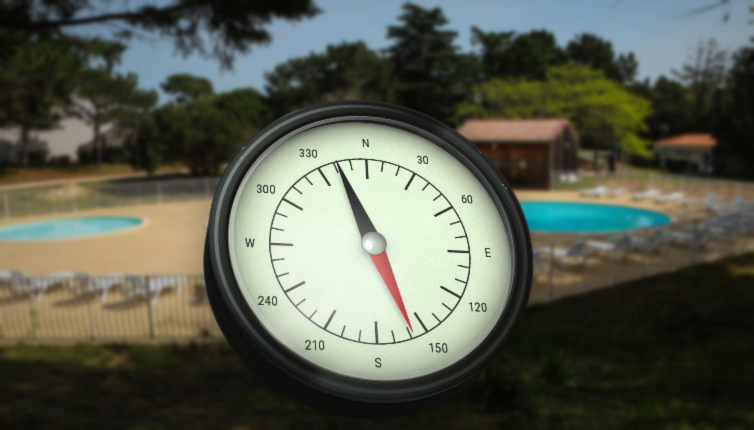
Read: 160,°
